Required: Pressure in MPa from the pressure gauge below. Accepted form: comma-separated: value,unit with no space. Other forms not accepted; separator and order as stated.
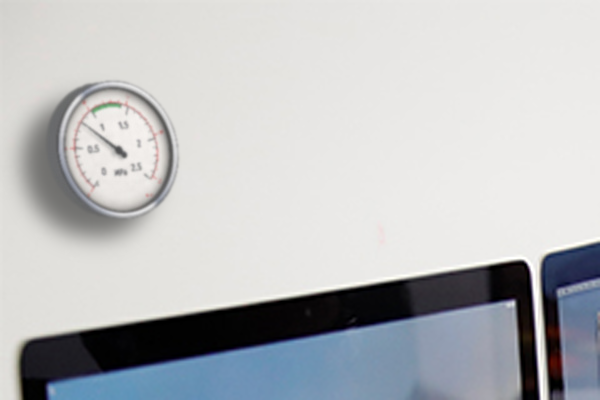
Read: 0.8,MPa
